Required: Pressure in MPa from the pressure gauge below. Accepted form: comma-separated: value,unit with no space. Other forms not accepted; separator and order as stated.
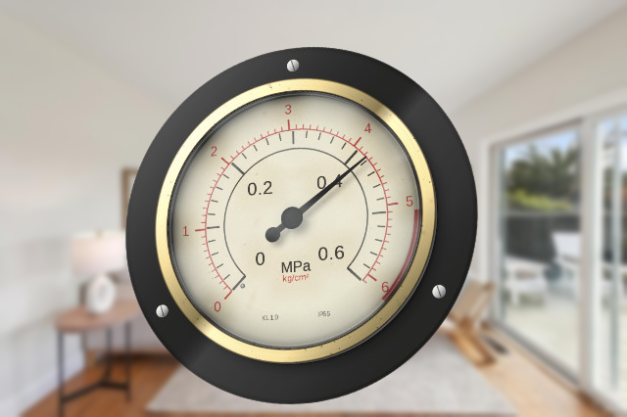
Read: 0.42,MPa
